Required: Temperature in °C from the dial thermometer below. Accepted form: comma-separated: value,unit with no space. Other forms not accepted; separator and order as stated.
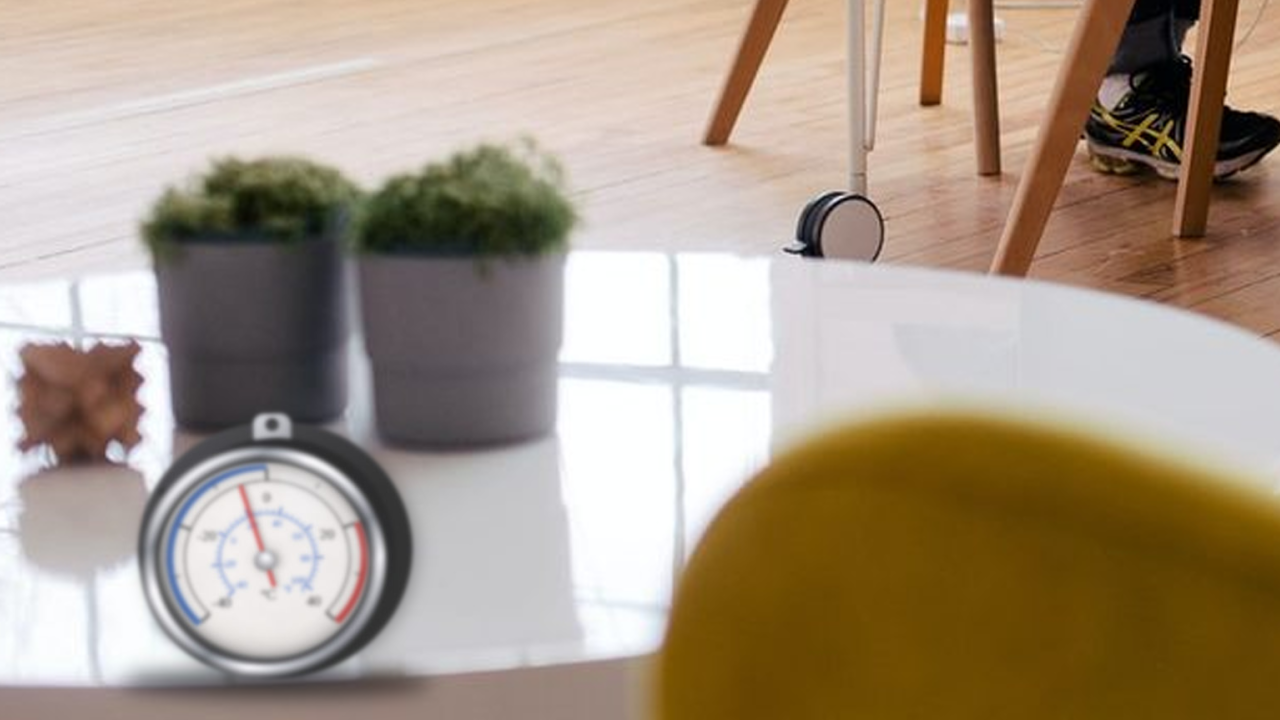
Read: -5,°C
